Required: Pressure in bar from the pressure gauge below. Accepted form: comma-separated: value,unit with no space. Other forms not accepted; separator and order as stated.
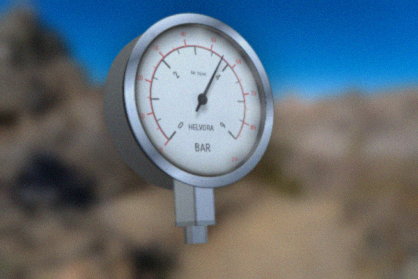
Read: 3.75,bar
